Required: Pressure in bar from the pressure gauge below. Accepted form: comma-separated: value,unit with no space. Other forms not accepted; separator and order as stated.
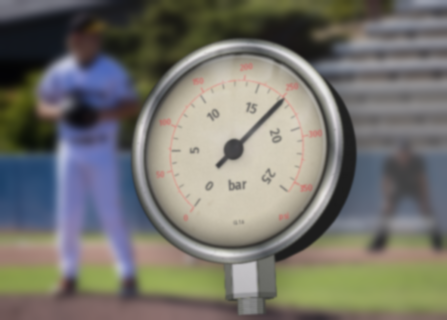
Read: 17.5,bar
